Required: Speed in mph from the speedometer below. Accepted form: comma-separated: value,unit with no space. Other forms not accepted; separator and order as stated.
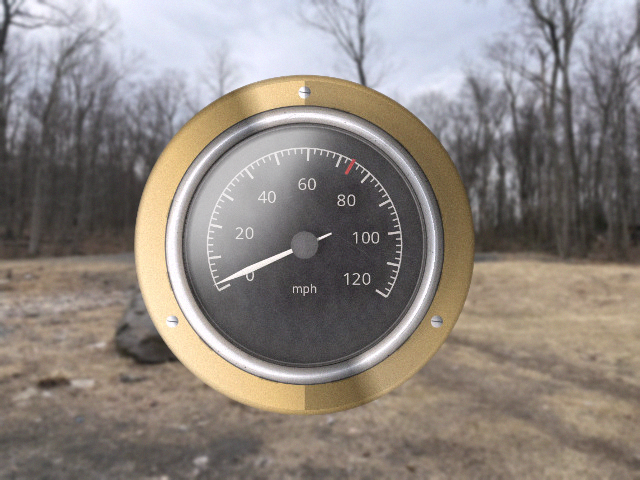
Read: 2,mph
